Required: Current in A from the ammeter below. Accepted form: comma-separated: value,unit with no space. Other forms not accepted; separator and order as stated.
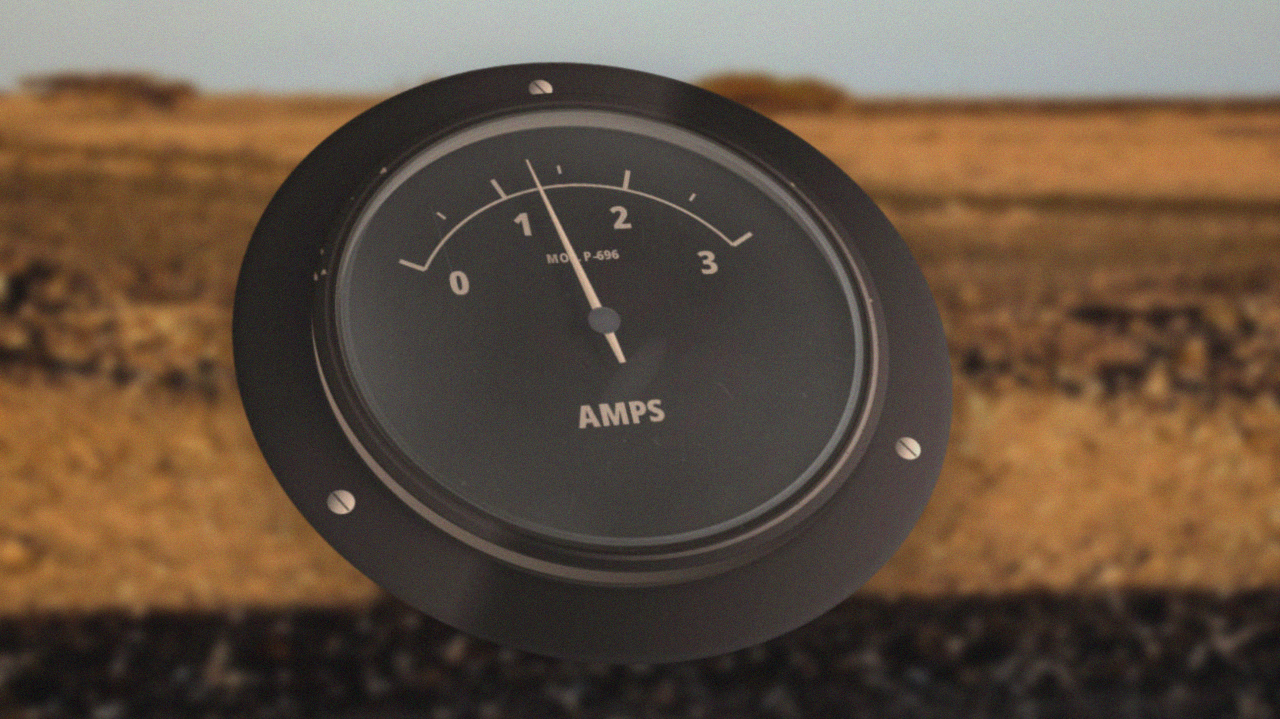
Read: 1.25,A
